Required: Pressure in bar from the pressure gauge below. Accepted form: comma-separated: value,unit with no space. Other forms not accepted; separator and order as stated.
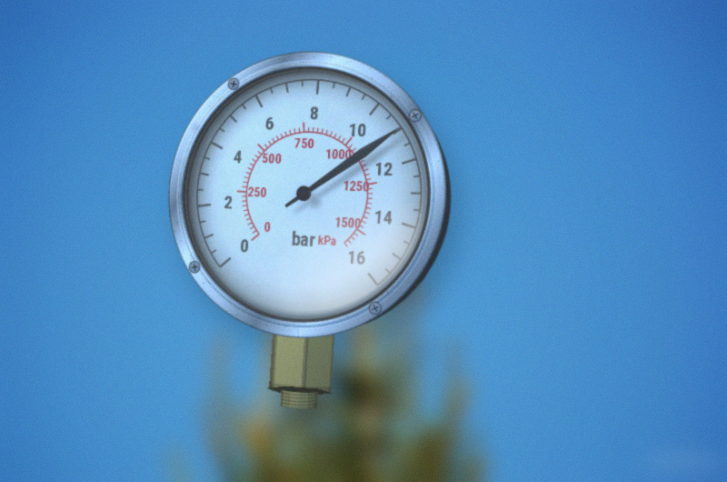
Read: 11,bar
